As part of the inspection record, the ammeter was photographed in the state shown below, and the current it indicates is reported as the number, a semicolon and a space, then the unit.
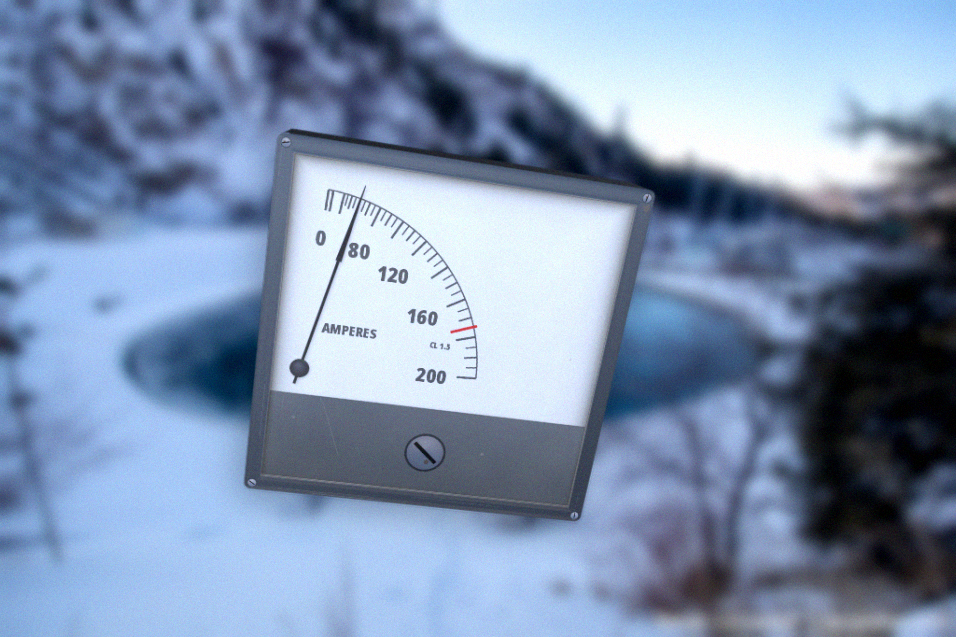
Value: 60; A
